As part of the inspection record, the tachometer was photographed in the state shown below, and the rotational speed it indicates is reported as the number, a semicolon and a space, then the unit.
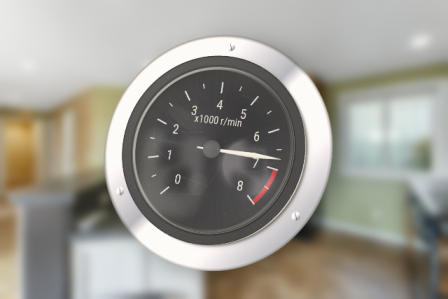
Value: 6750; rpm
